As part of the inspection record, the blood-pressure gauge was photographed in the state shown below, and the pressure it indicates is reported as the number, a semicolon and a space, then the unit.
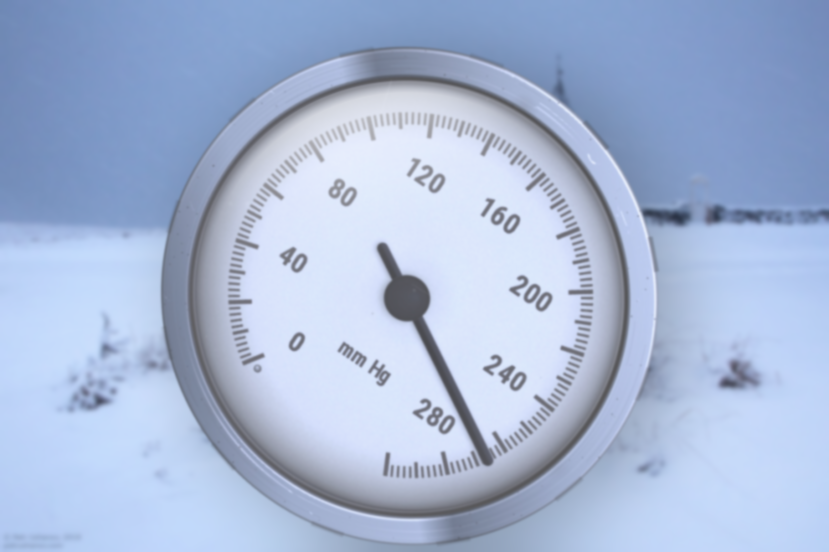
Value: 266; mmHg
